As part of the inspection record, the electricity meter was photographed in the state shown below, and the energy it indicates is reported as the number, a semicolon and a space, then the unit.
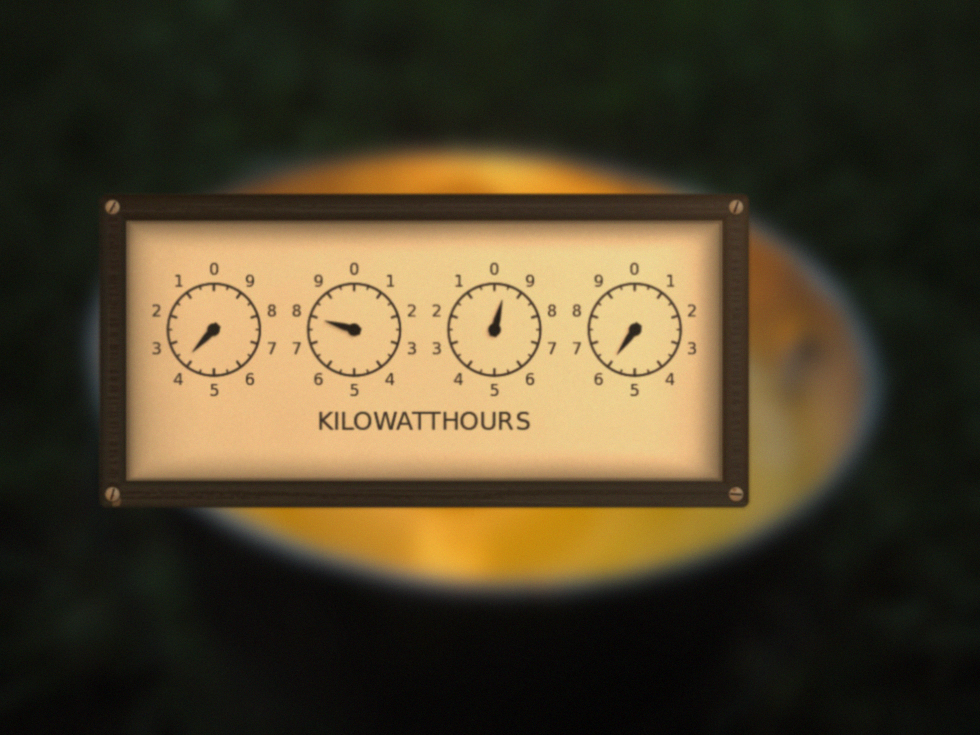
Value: 3796; kWh
